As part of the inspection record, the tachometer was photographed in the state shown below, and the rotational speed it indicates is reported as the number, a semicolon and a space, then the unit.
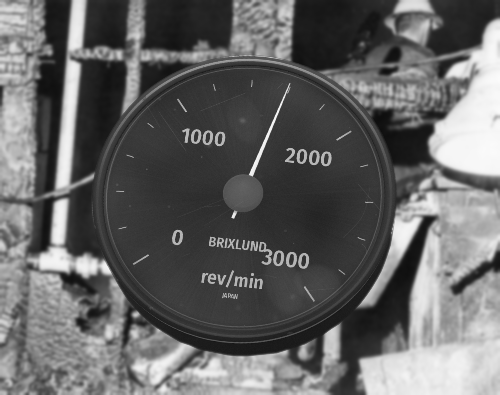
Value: 1600; rpm
